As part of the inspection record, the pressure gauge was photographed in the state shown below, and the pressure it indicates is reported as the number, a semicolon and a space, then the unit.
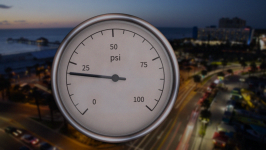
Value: 20; psi
